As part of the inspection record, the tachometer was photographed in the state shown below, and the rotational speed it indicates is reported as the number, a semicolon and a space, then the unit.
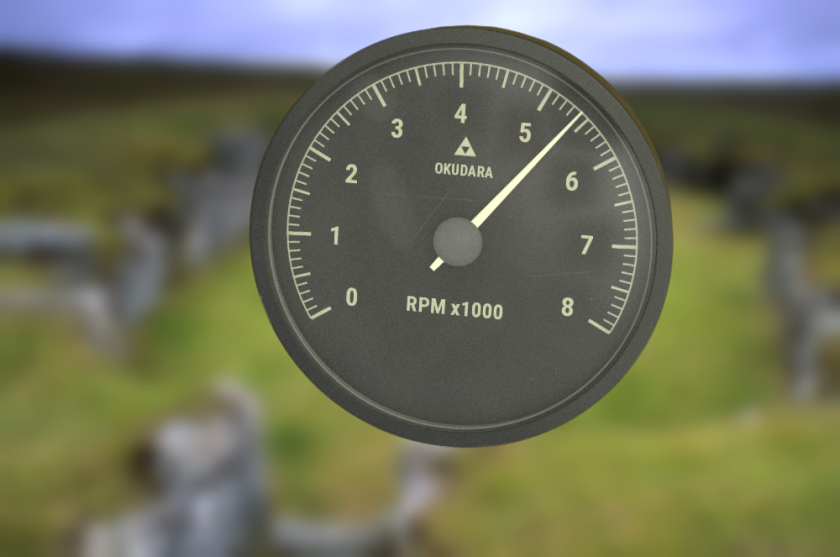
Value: 5400; rpm
